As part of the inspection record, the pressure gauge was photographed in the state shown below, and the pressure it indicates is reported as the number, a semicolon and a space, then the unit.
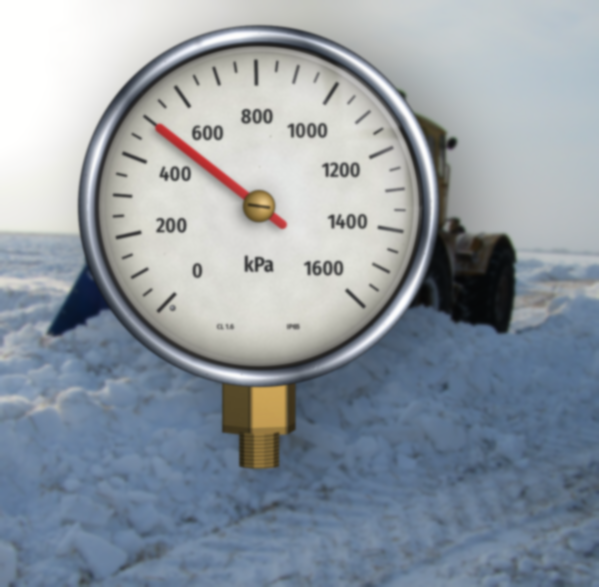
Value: 500; kPa
